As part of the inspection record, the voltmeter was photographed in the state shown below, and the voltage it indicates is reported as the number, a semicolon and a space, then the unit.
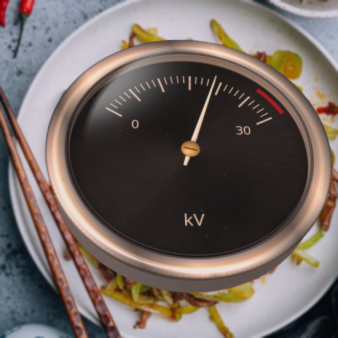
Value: 19; kV
